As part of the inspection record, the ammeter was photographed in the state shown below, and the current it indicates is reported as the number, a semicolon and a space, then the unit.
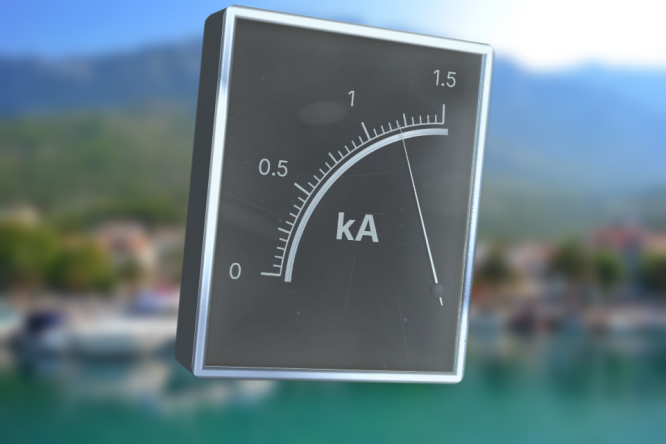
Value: 1.2; kA
